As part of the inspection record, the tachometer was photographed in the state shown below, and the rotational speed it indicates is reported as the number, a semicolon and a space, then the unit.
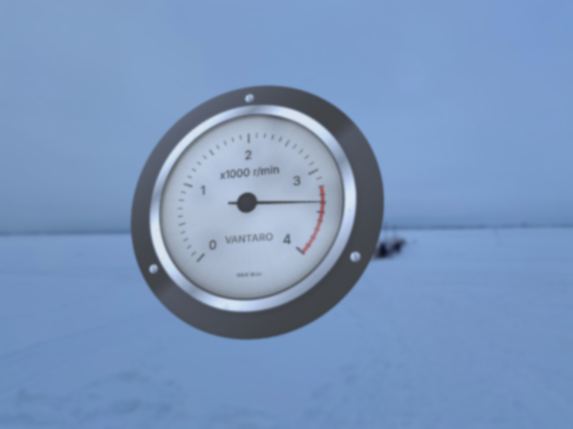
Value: 3400; rpm
